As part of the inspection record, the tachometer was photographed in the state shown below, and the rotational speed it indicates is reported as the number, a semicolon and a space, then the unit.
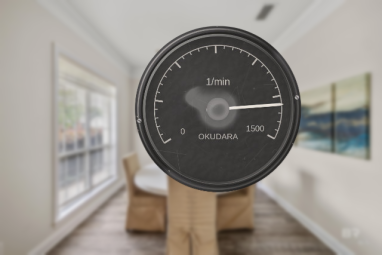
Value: 1300; rpm
